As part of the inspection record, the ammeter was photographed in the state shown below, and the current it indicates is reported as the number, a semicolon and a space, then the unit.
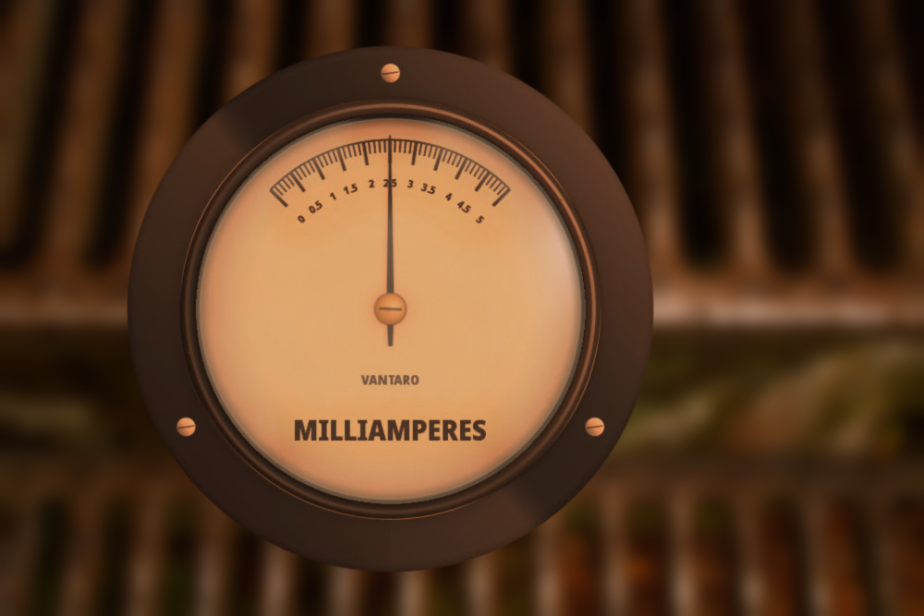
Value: 2.5; mA
